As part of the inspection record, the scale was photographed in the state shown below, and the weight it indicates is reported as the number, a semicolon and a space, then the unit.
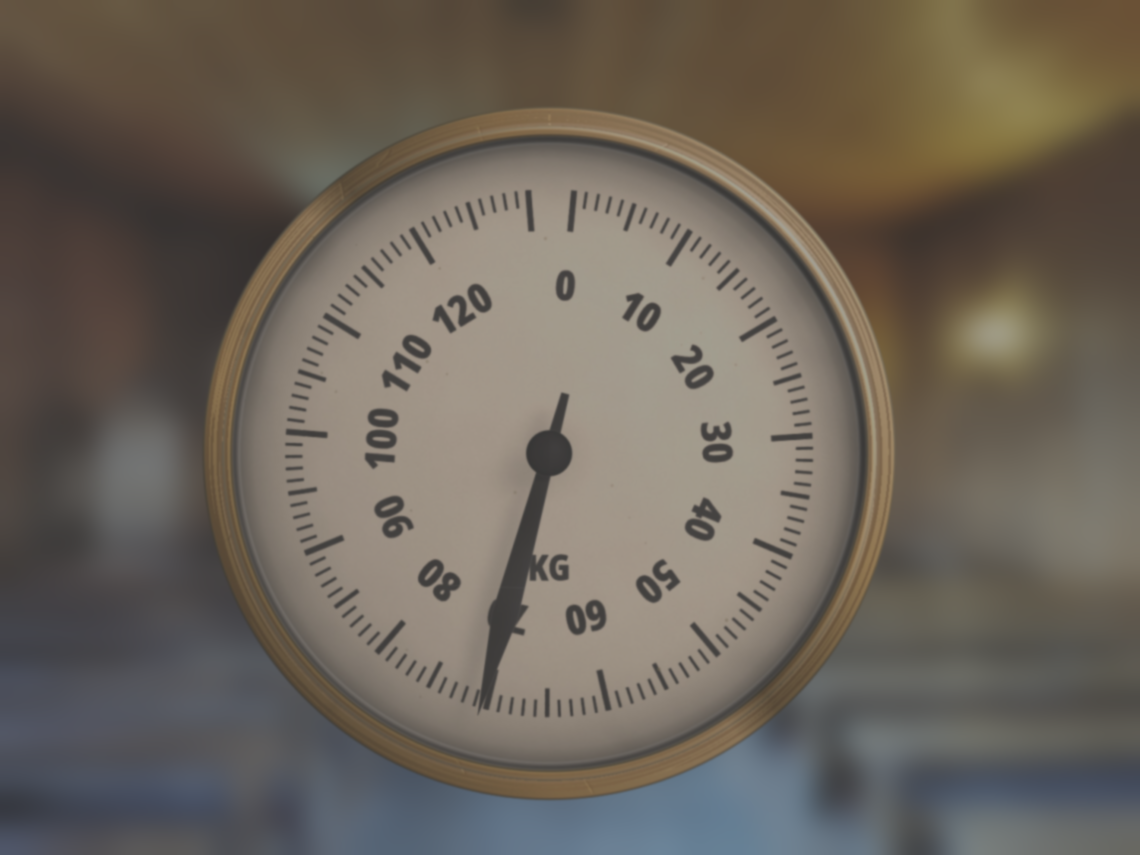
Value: 70.5; kg
